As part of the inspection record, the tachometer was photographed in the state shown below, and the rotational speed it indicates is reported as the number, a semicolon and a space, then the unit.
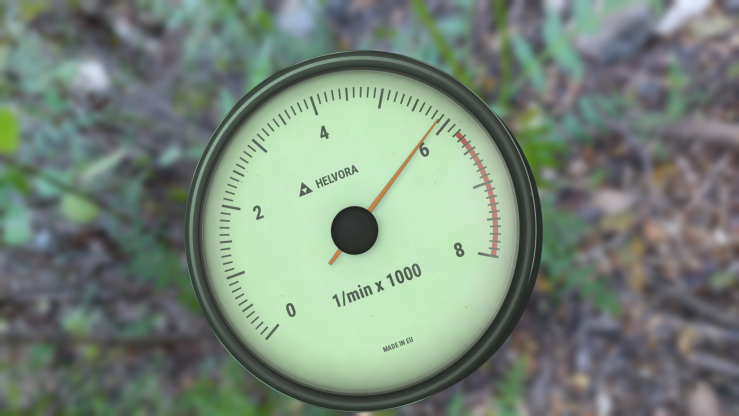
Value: 5900; rpm
